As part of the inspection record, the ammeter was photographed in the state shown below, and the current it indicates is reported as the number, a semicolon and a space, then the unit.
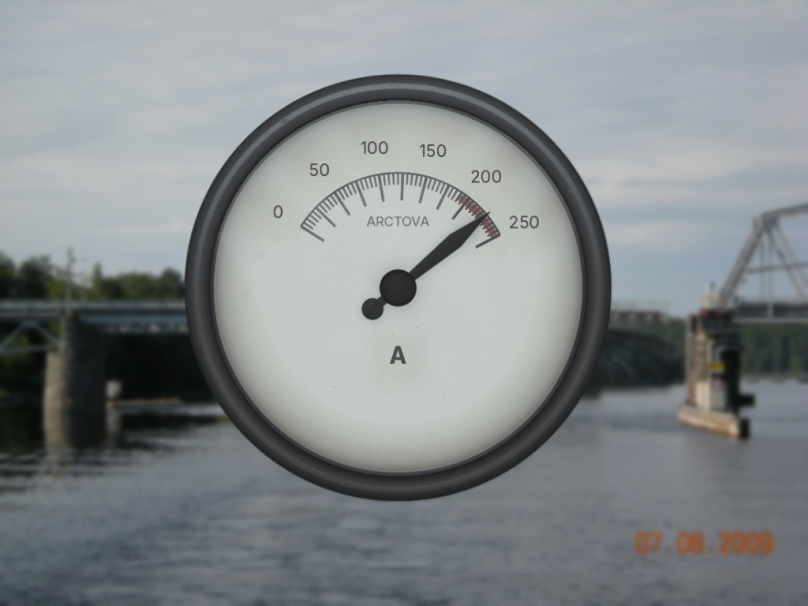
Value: 225; A
